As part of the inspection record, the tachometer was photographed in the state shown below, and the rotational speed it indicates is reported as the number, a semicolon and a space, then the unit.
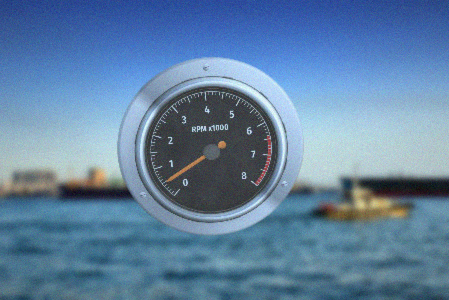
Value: 500; rpm
